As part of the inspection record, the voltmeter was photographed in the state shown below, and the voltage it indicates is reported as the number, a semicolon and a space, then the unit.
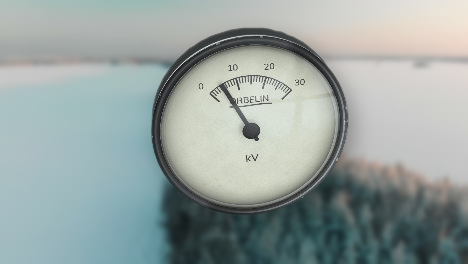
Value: 5; kV
